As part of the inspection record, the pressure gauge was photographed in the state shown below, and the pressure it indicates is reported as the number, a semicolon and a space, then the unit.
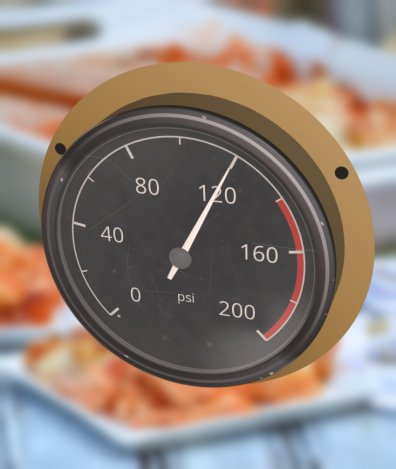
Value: 120; psi
